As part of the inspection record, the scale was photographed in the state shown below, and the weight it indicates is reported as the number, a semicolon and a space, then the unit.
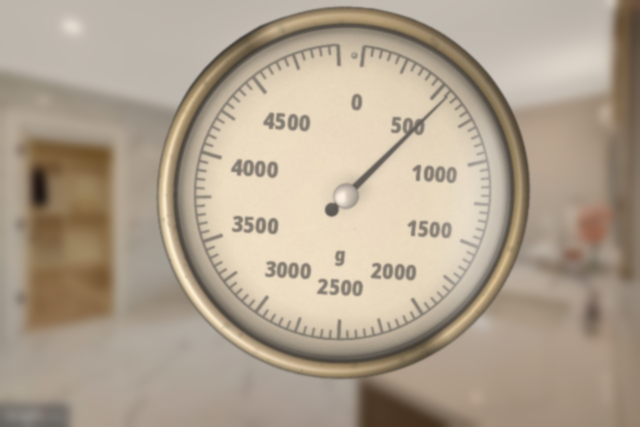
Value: 550; g
